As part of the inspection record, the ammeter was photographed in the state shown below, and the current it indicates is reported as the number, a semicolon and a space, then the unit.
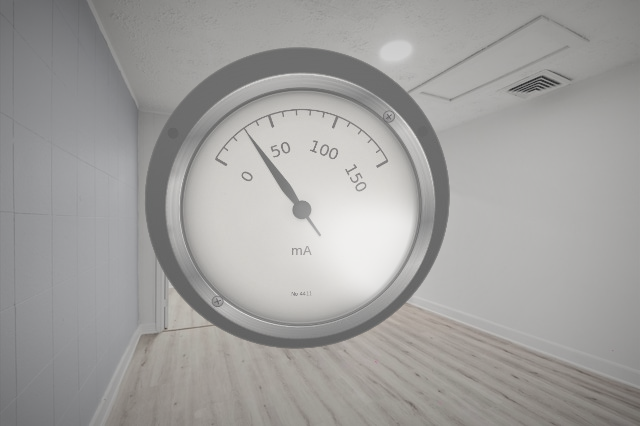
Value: 30; mA
